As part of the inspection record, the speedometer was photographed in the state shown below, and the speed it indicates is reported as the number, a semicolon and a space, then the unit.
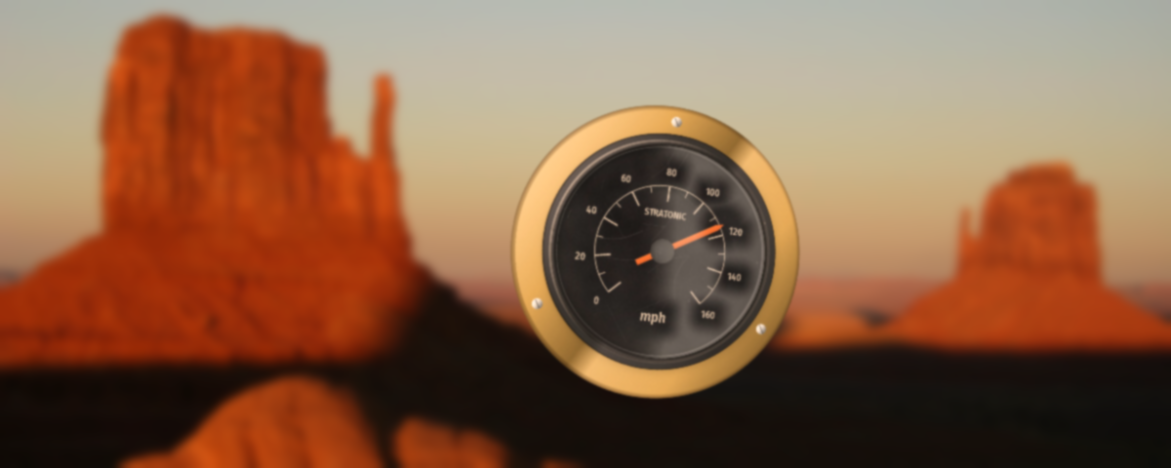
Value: 115; mph
